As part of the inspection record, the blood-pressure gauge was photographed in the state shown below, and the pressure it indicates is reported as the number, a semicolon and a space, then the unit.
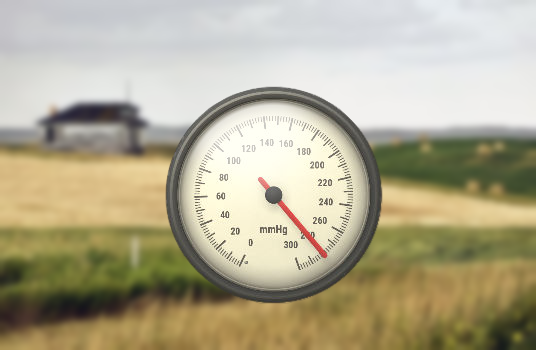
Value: 280; mmHg
